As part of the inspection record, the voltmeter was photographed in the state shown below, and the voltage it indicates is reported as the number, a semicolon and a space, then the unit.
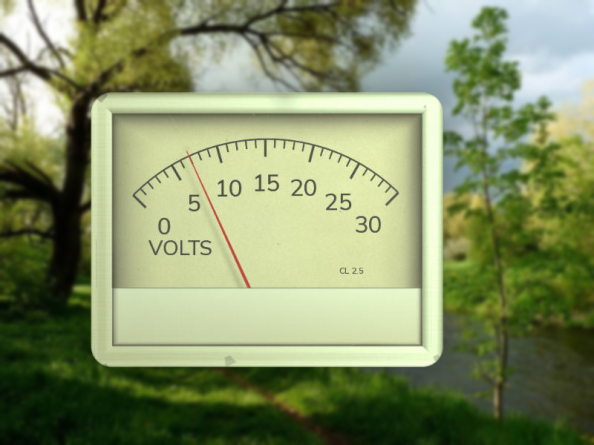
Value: 7; V
